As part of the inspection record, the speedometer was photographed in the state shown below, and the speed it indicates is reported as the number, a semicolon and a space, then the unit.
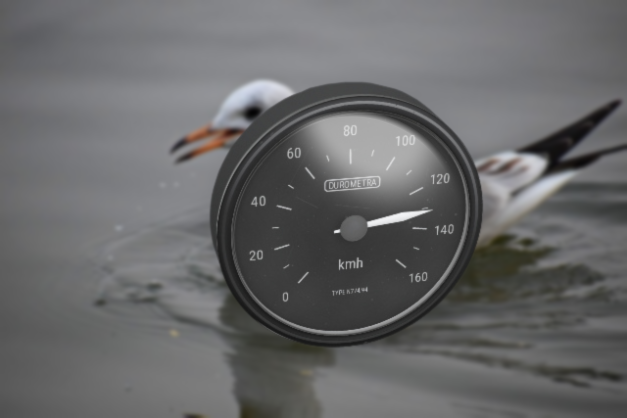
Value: 130; km/h
